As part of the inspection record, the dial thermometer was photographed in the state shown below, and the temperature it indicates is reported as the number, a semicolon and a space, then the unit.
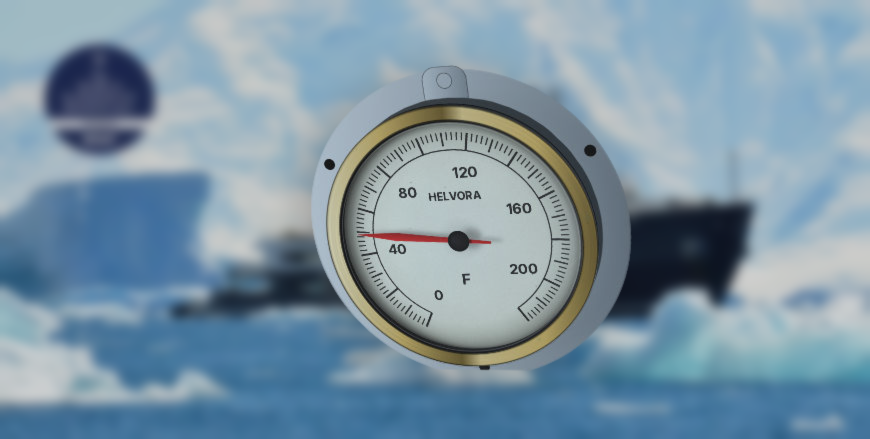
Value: 50; °F
